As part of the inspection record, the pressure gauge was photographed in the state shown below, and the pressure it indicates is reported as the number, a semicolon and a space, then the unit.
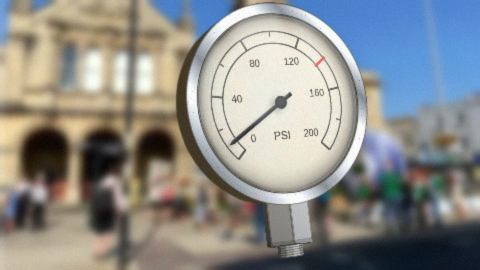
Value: 10; psi
